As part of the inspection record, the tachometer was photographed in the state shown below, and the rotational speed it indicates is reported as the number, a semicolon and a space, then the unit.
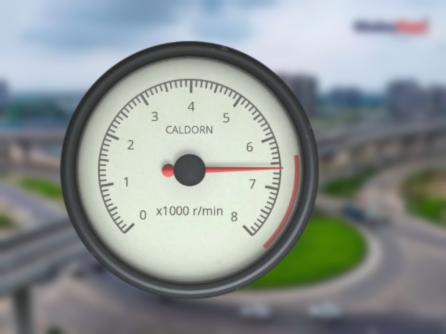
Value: 6600; rpm
